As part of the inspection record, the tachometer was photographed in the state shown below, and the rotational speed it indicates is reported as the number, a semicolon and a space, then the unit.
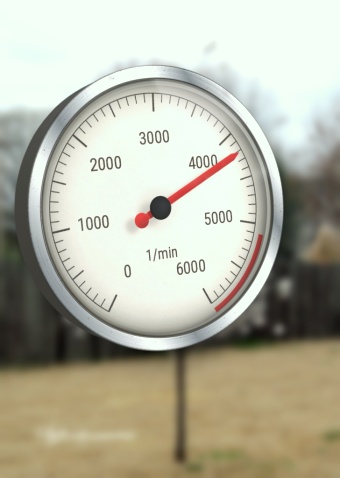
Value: 4200; rpm
